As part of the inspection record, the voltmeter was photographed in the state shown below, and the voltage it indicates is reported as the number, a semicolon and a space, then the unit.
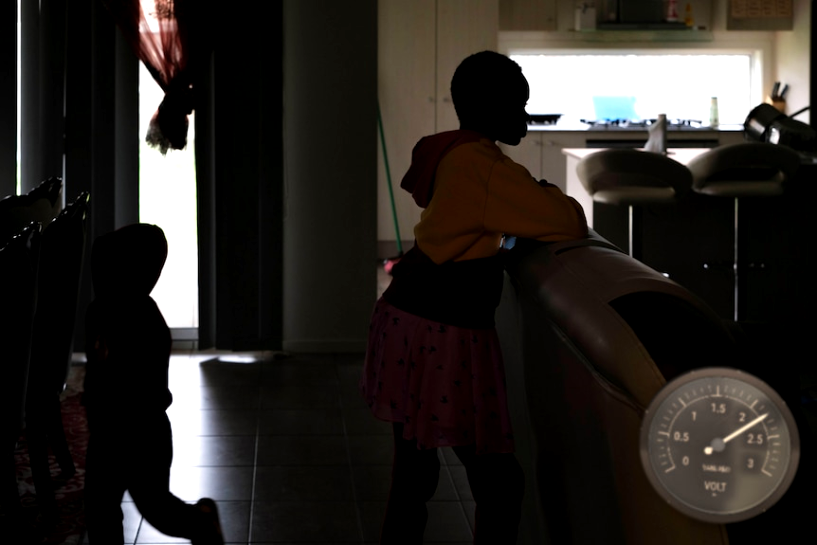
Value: 2.2; V
